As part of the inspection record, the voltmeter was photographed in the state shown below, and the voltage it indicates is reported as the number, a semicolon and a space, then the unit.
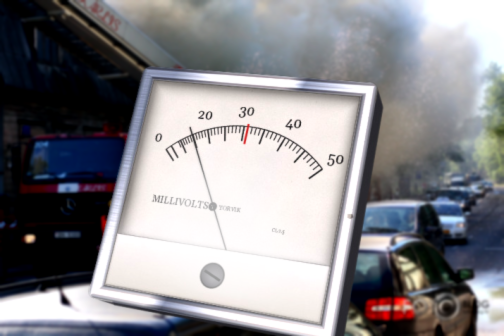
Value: 15; mV
